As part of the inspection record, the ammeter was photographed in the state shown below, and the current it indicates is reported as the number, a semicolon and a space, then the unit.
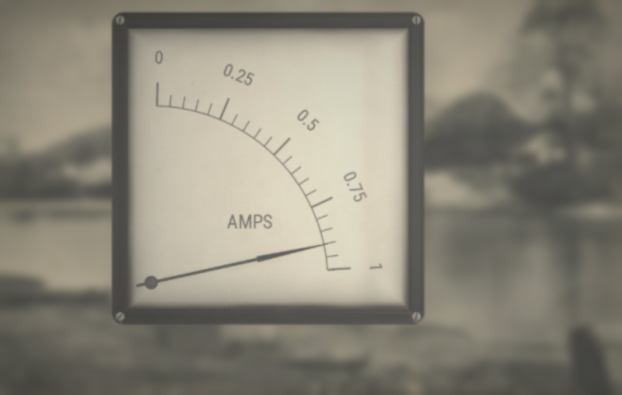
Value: 0.9; A
